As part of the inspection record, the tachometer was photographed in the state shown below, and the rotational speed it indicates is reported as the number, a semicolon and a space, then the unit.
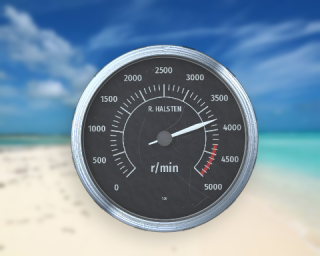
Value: 3800; rpm
